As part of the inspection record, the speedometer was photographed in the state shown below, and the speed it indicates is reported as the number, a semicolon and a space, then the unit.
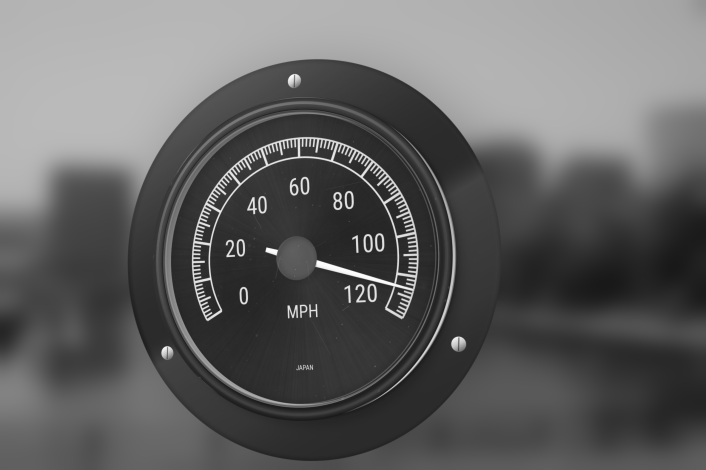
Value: 113; mph
